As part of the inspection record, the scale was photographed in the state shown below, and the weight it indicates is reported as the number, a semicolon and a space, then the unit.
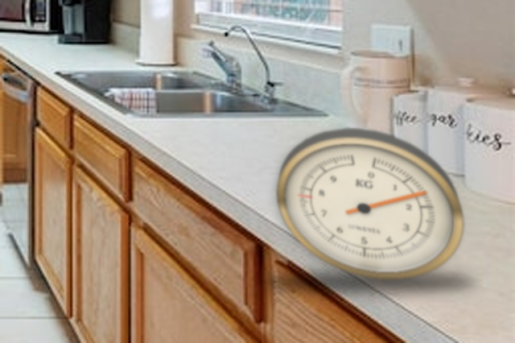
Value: 1.5; kg
